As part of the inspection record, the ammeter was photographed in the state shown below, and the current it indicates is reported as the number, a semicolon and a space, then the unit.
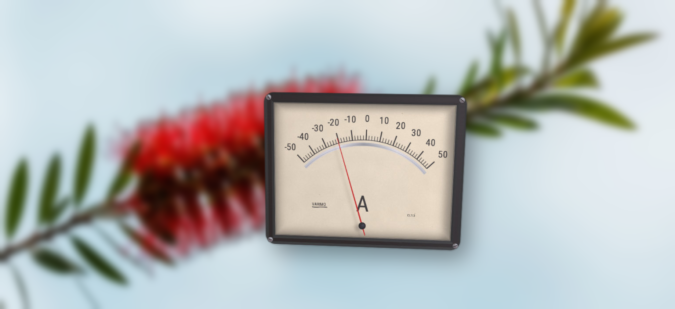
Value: -20; A
